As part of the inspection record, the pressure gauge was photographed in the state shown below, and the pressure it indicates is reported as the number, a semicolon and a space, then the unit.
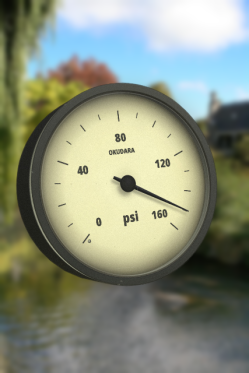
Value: 150; psi
